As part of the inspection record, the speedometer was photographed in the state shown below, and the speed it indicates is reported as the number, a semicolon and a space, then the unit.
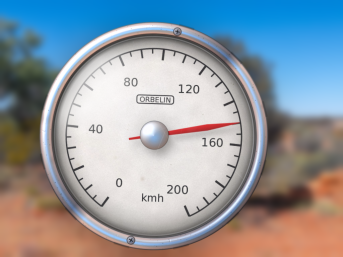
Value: 150; km/h
